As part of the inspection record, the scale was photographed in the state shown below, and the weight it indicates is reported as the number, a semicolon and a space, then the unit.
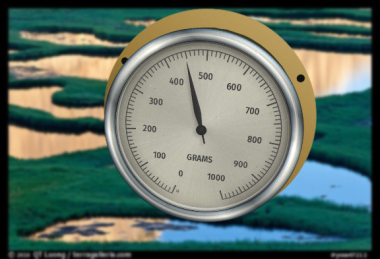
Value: 450; g
